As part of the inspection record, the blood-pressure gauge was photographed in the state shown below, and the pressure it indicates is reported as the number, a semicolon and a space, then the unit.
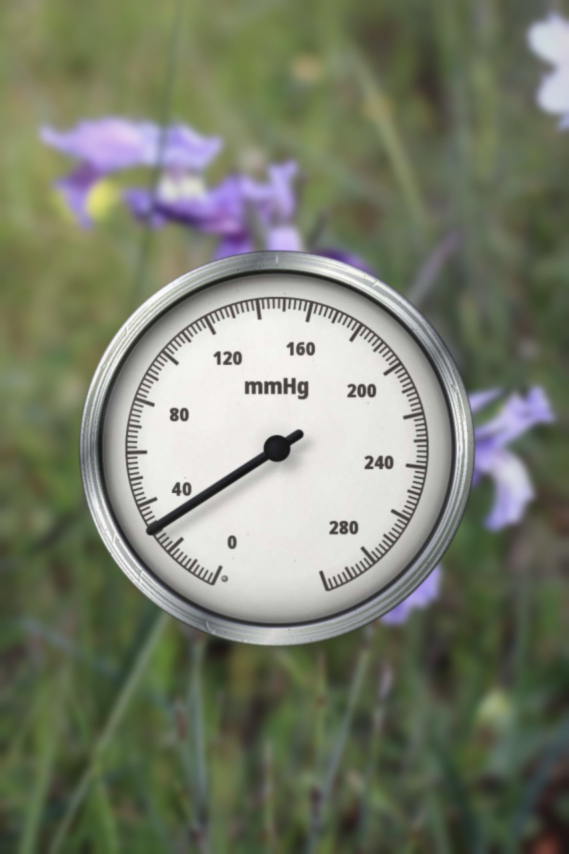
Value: 30; mmHg
